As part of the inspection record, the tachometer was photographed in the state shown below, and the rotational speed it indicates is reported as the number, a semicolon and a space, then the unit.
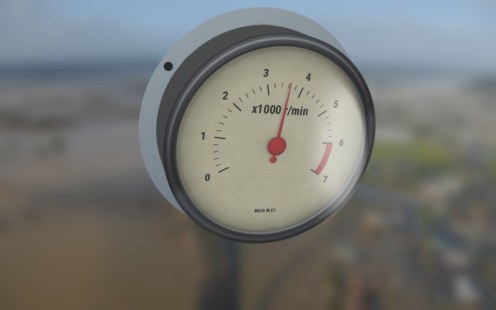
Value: 3600; rpm
